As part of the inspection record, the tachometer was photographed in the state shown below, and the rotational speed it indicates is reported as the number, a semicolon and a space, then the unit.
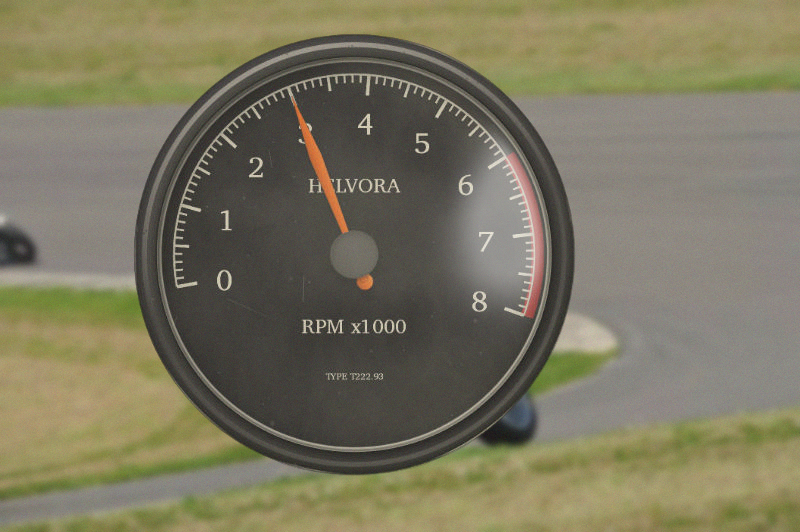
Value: 3000; rpm
